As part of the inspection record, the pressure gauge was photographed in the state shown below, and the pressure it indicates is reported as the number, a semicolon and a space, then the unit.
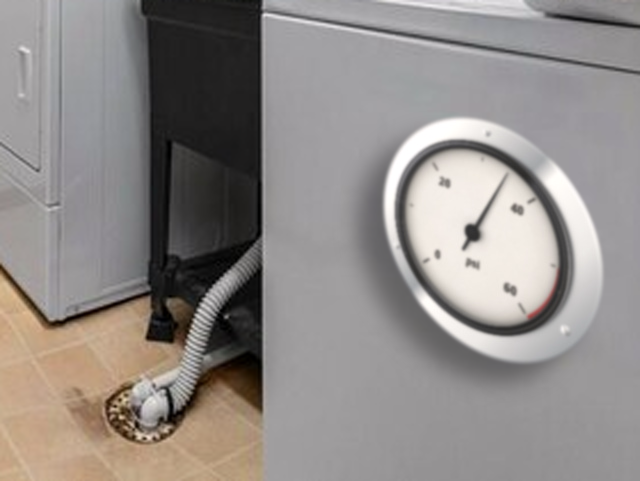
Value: 35; psi
